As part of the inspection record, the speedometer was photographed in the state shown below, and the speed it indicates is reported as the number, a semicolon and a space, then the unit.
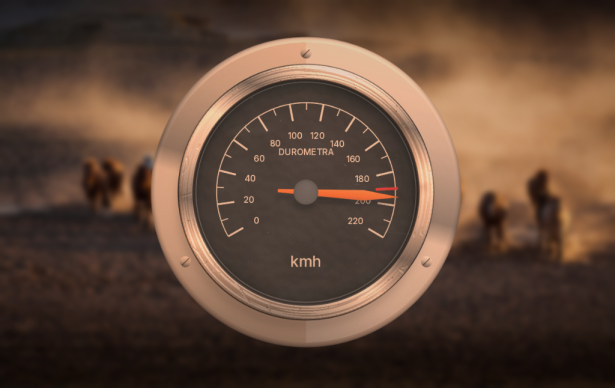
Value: 195; km/h
